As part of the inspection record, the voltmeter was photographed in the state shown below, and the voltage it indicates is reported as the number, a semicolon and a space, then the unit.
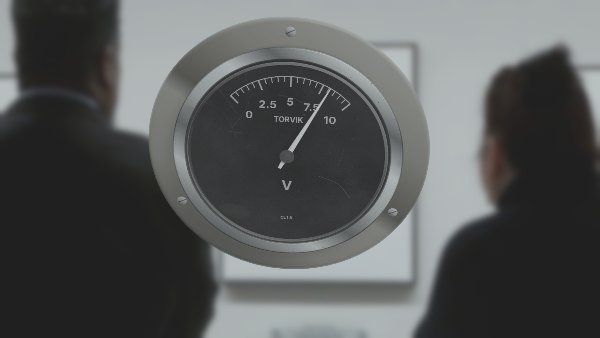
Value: 8; V
